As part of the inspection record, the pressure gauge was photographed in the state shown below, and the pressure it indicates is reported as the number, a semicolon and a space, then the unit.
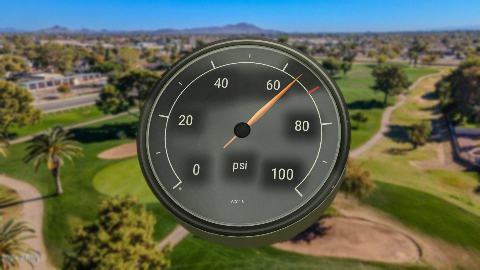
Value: 65; psi
